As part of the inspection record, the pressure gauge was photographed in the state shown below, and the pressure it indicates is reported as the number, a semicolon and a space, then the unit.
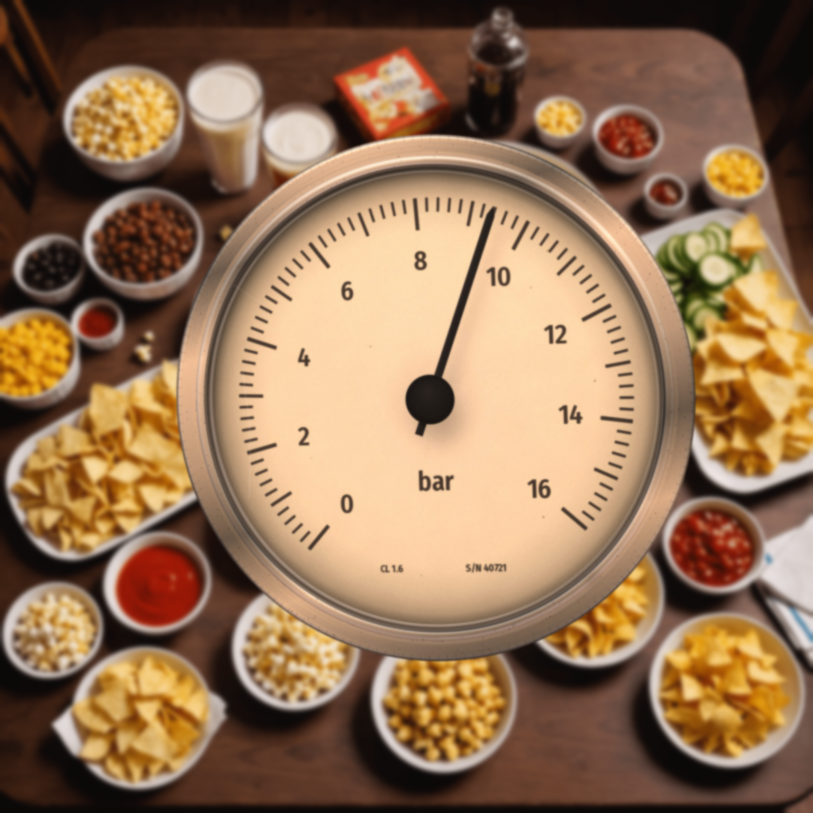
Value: 9.4; bar
